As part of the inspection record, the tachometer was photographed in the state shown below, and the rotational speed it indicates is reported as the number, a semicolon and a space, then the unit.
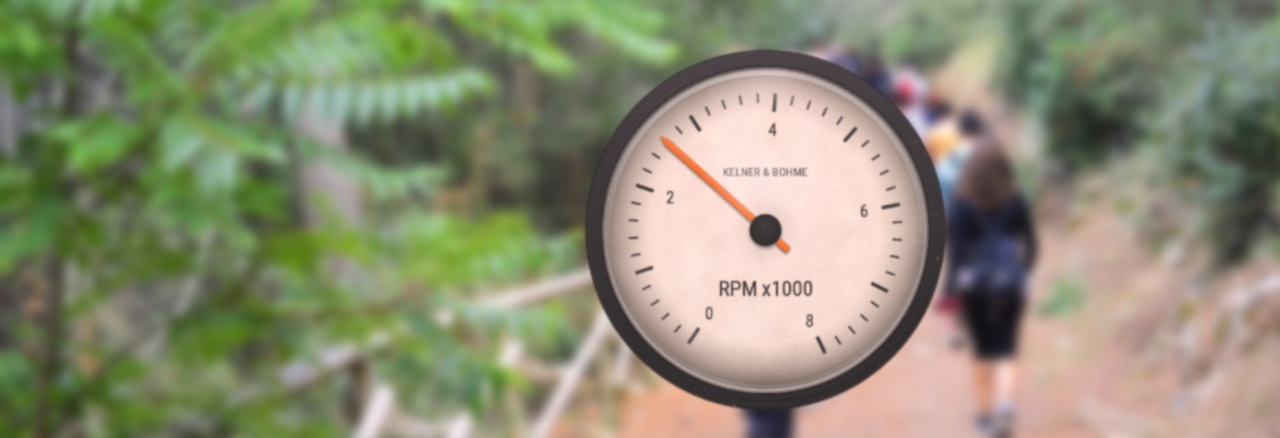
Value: 2600; rpm
